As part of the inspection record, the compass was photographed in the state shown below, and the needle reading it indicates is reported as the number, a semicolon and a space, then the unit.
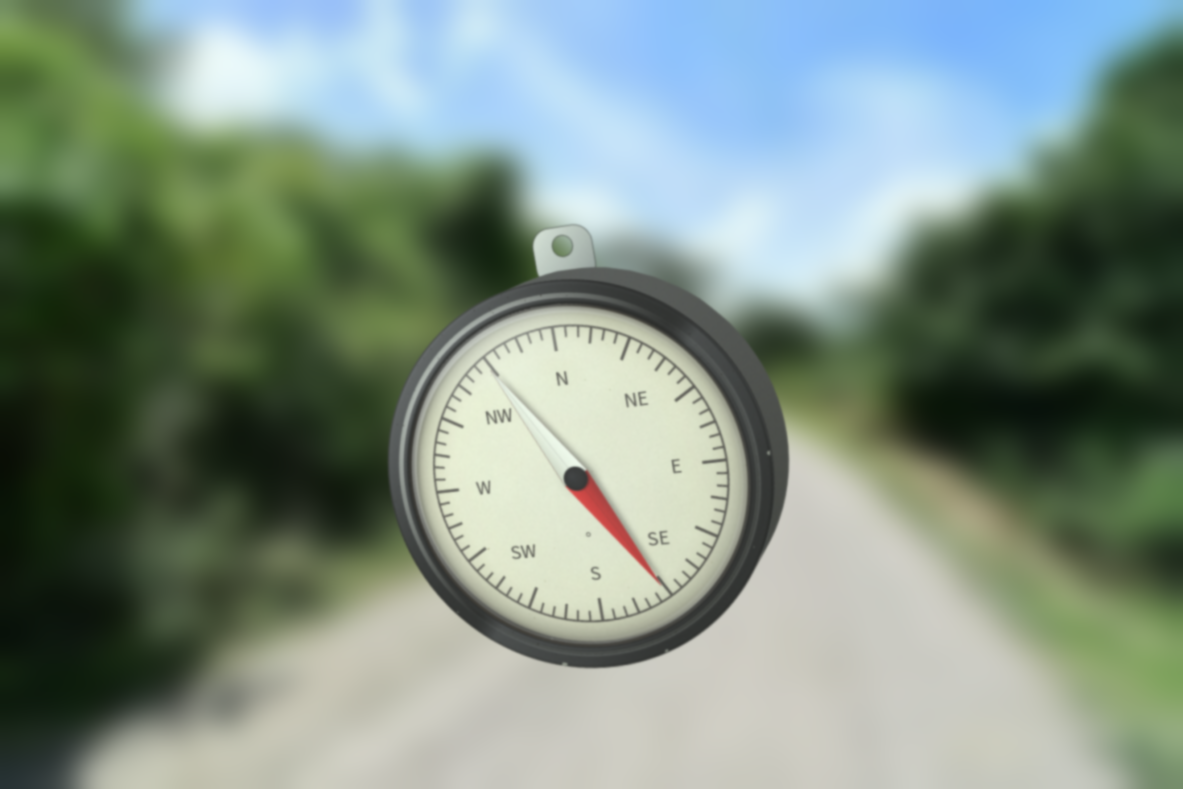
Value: 150; °
